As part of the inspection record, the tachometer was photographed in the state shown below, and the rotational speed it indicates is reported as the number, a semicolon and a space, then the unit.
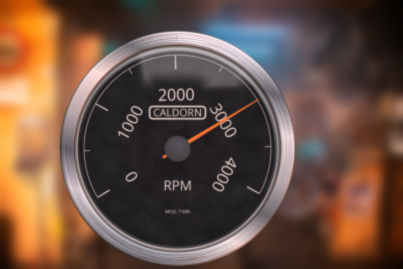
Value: 3000; rpm
